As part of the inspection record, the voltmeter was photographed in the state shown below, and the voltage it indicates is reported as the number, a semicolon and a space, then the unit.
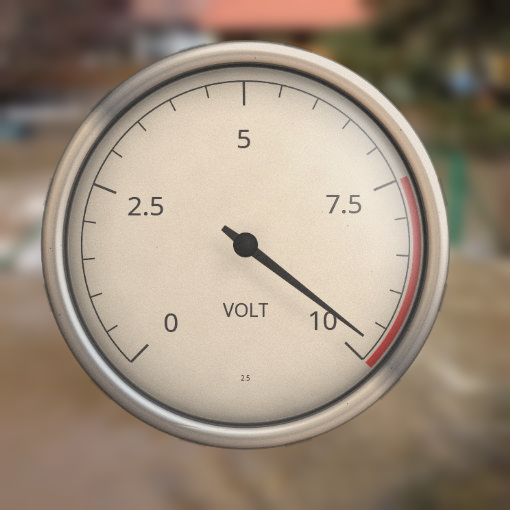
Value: 9.75; V
